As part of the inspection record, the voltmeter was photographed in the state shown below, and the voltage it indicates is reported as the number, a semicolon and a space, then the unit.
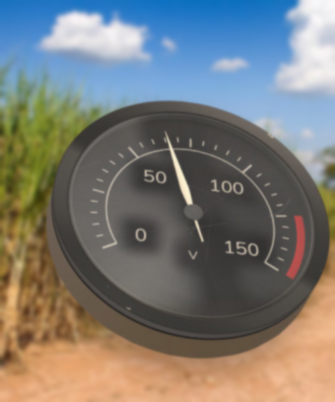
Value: 65; V
